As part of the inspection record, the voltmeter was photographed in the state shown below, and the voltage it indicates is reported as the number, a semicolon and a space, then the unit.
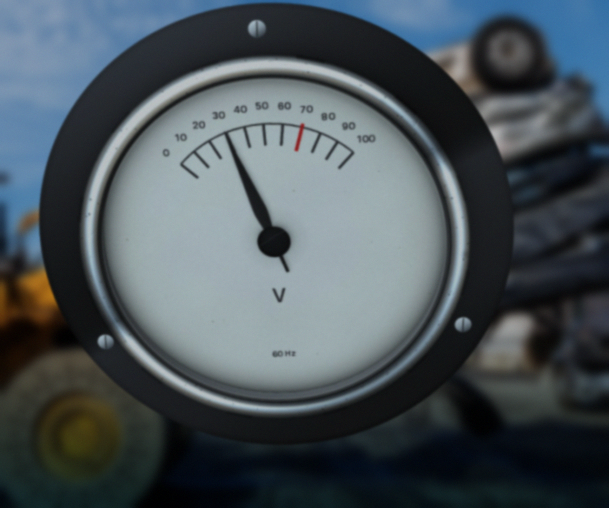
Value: 30; V
